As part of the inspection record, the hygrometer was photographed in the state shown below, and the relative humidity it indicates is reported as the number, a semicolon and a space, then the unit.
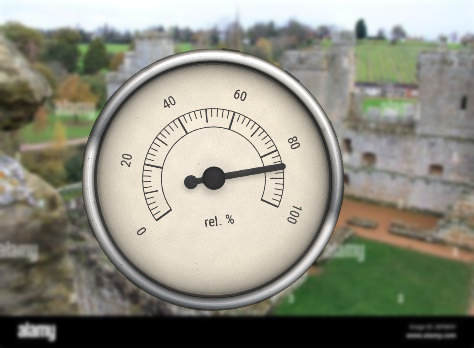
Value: 86; %
